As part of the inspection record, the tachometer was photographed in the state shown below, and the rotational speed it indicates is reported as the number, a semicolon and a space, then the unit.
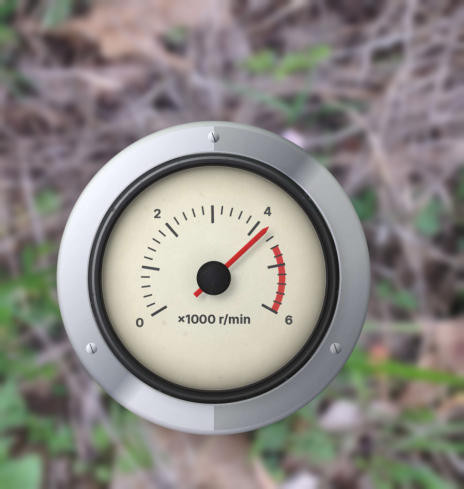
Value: 4200; rpm
